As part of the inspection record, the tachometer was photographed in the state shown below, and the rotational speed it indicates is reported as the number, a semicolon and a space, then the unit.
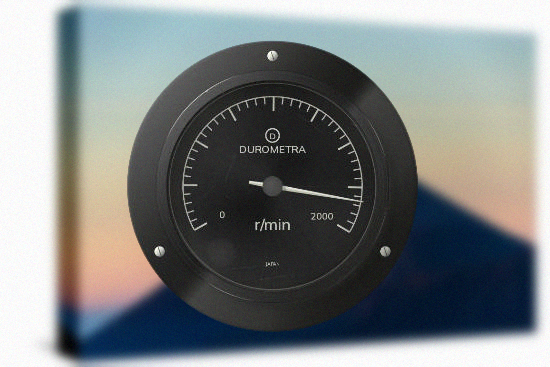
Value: 1825; rpm
